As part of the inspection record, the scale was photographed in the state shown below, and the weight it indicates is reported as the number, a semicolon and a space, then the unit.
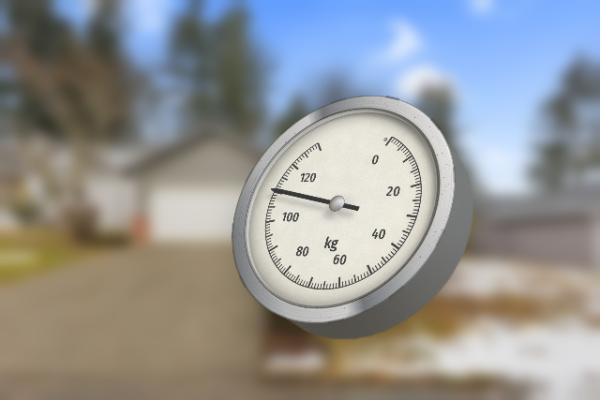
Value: 110; kg
